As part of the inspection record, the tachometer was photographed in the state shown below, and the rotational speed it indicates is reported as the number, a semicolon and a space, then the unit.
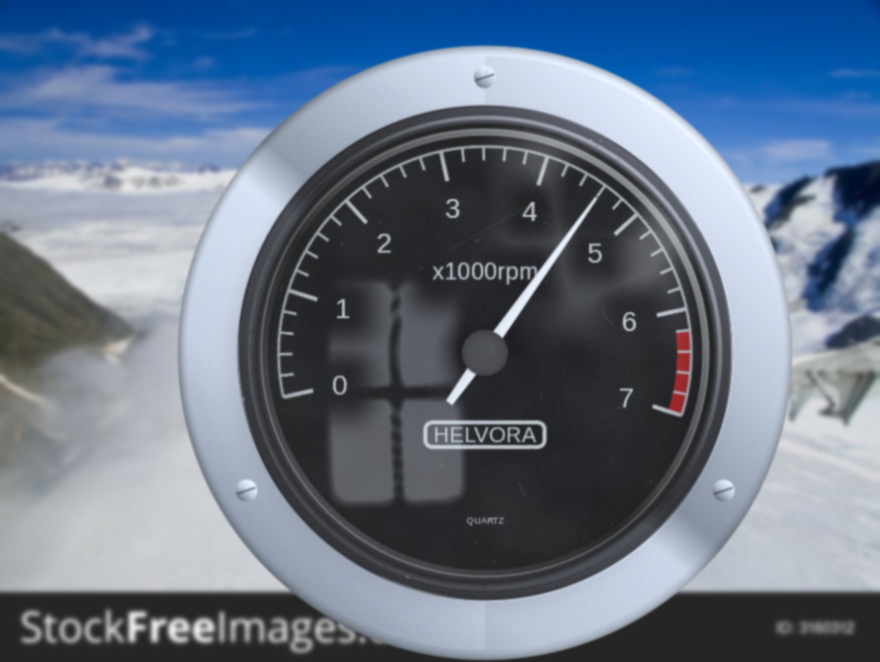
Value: 4600; rpm
